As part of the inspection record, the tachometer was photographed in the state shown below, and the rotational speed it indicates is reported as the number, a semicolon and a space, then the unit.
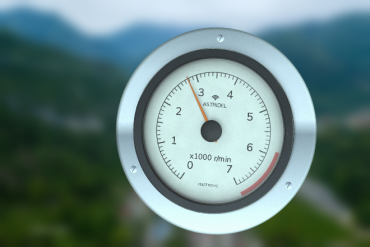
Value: 2800; rpm
